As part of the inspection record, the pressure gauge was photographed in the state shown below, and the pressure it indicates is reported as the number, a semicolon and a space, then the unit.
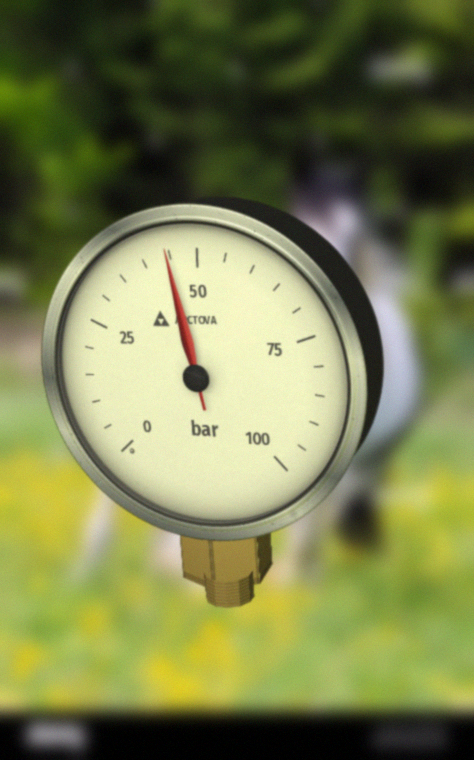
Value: 45; bar
